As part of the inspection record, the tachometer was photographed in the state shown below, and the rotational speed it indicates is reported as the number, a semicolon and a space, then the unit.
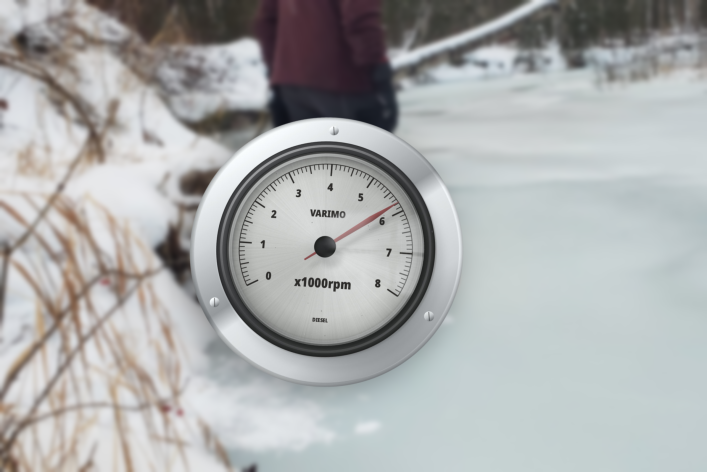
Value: 5800; rpm
